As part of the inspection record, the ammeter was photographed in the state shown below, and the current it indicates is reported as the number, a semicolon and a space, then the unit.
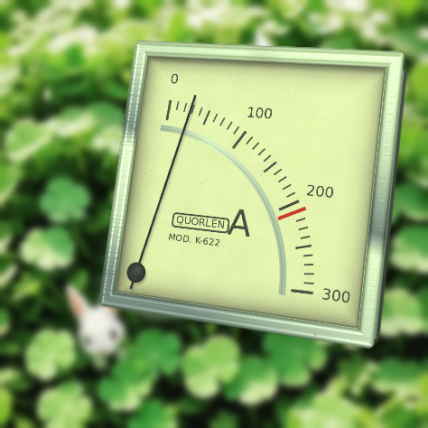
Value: 30; A
